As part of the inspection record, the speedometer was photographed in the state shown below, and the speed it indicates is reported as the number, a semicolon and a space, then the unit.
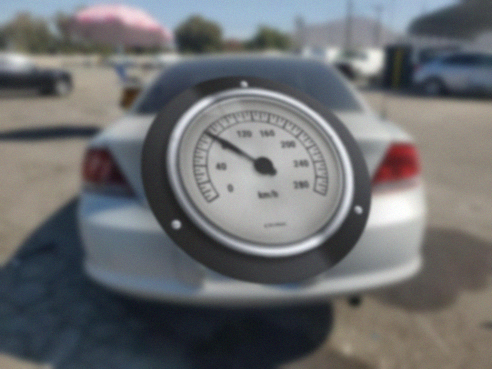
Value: 80; km/h
